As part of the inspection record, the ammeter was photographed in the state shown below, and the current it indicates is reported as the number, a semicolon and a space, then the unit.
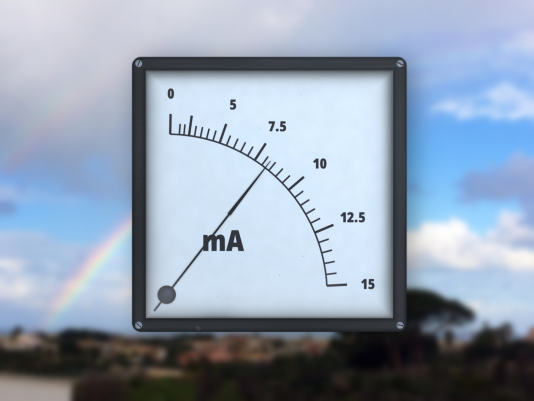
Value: 8.25; mA
